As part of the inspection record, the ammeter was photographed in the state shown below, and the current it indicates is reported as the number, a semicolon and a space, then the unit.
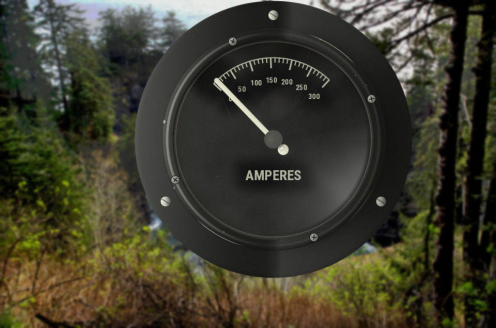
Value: 10; A
